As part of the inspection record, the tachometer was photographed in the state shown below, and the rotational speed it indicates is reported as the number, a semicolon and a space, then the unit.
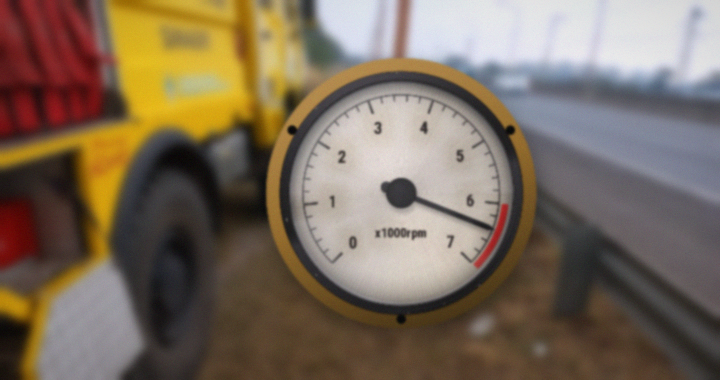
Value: 6400; rpm
